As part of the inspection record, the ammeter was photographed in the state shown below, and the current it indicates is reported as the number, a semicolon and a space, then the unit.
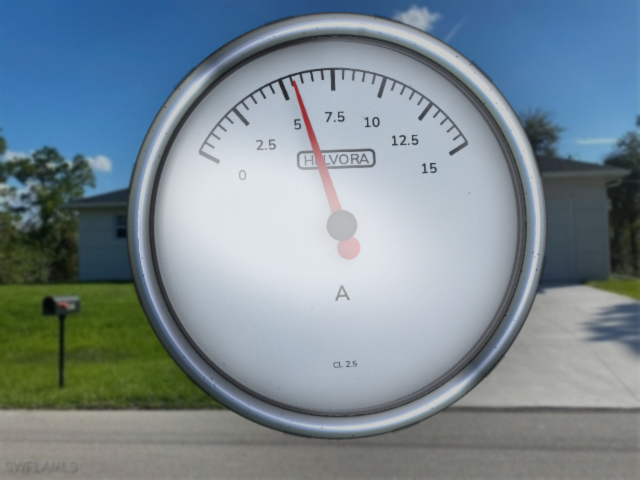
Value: 5.5; A
